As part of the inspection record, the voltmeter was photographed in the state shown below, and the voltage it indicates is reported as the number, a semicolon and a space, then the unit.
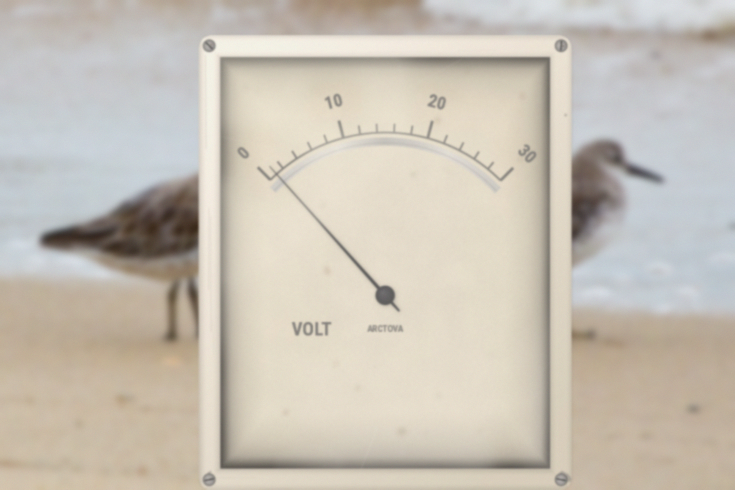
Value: 1; V
